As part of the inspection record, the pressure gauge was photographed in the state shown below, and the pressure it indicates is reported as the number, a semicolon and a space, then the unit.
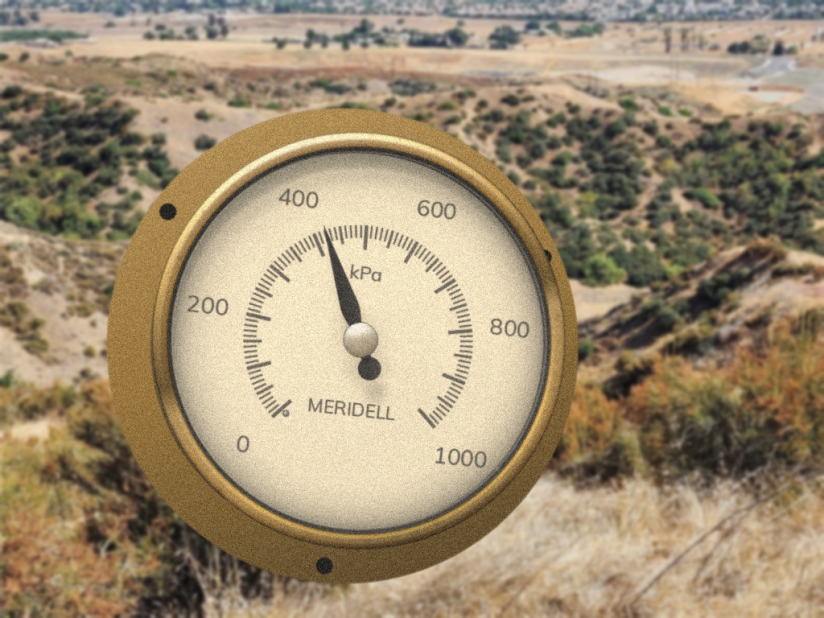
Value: 420; kPa
